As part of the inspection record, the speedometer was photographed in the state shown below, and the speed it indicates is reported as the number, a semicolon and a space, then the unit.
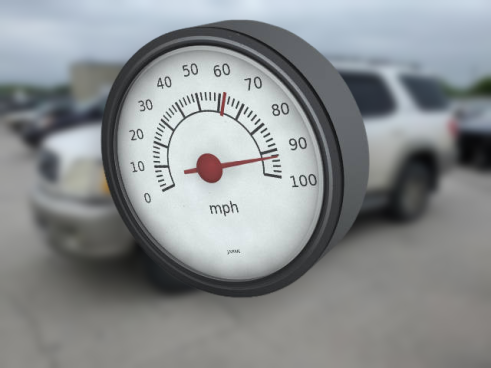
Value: 92; mph
